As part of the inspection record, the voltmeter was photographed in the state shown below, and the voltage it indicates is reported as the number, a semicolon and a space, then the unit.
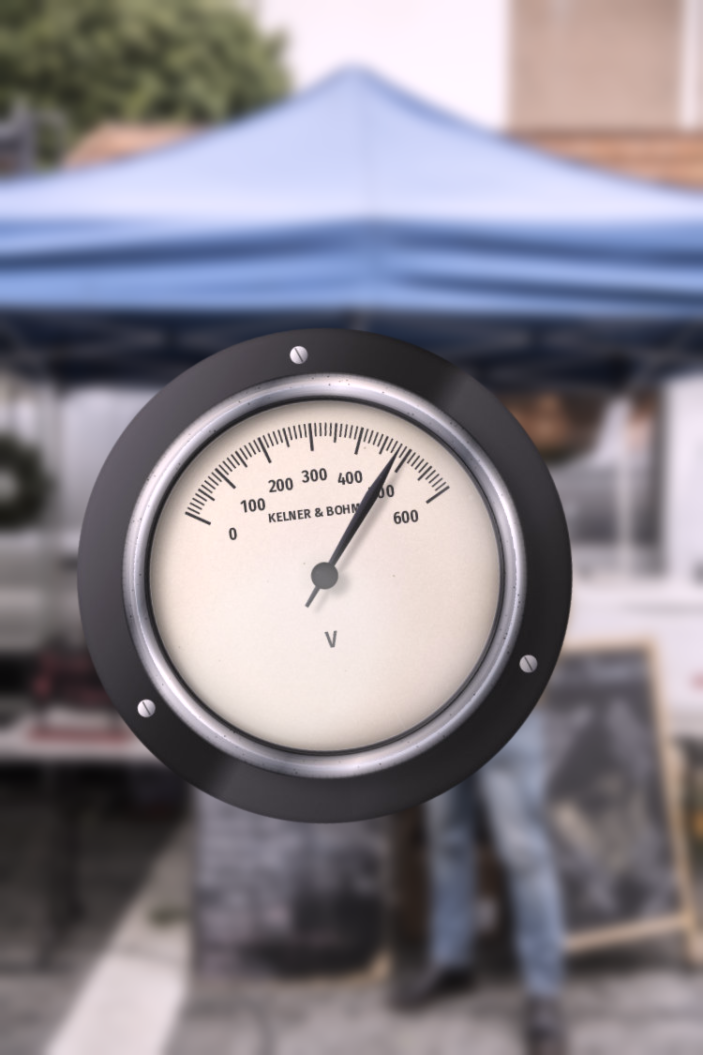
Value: 480; V
